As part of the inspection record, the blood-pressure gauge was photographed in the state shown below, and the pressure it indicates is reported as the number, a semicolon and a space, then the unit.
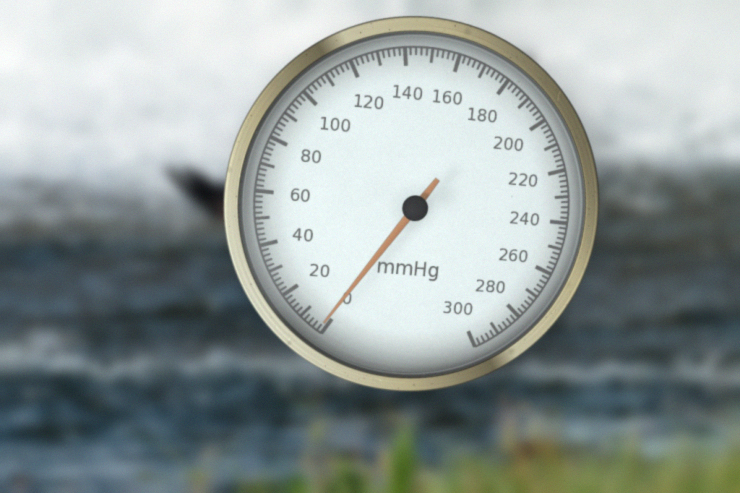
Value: 2; mmHg
